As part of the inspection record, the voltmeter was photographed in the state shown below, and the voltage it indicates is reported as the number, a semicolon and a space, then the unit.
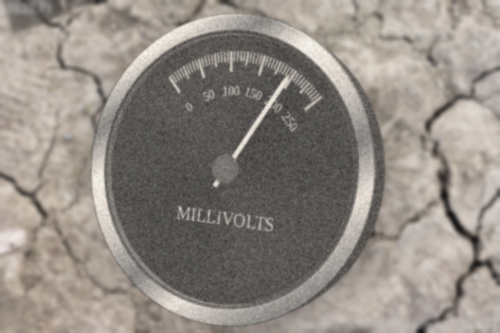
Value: 200; mV
